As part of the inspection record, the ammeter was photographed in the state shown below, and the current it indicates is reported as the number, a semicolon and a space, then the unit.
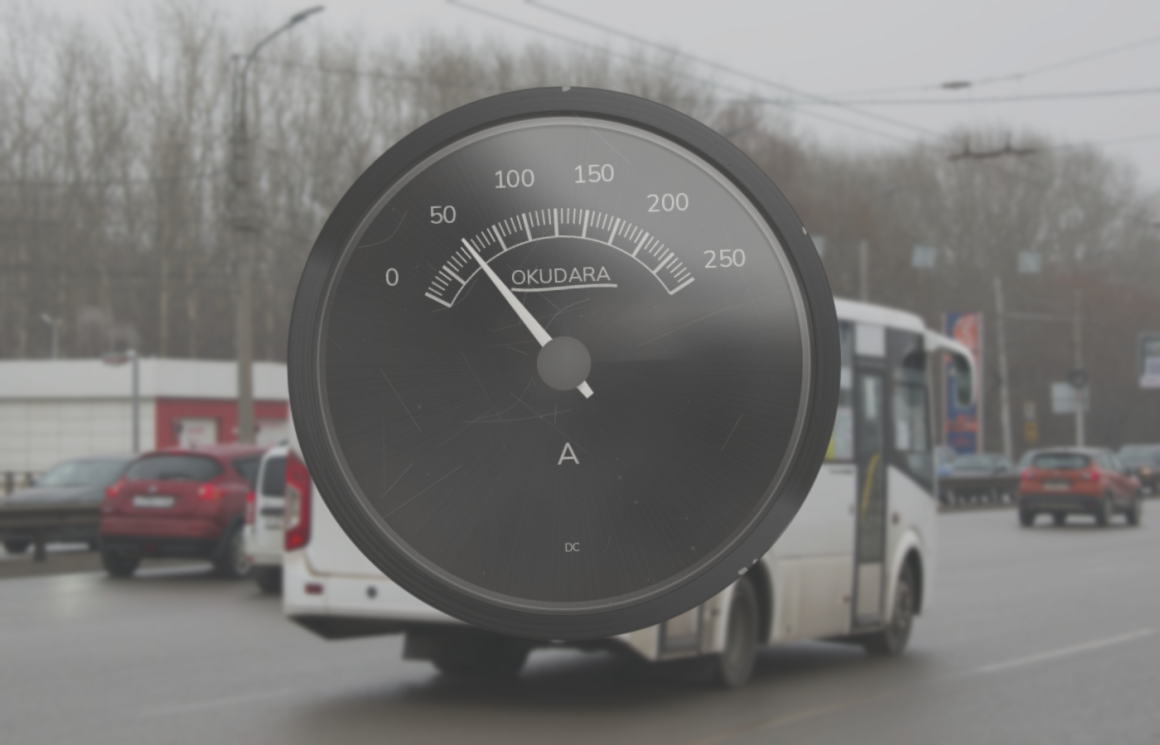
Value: 50; A
